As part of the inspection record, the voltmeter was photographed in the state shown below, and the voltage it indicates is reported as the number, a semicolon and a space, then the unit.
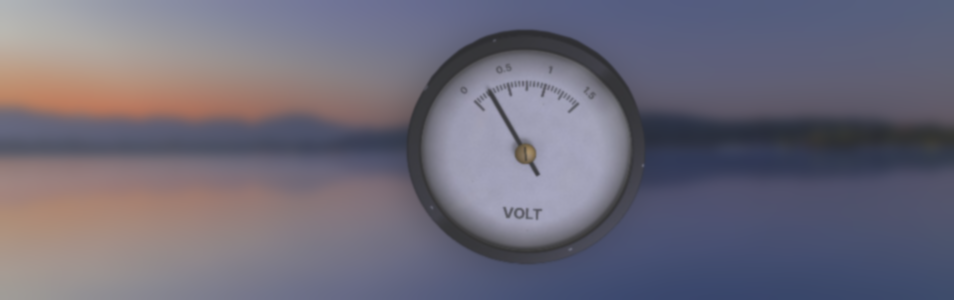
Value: 0.25; V
